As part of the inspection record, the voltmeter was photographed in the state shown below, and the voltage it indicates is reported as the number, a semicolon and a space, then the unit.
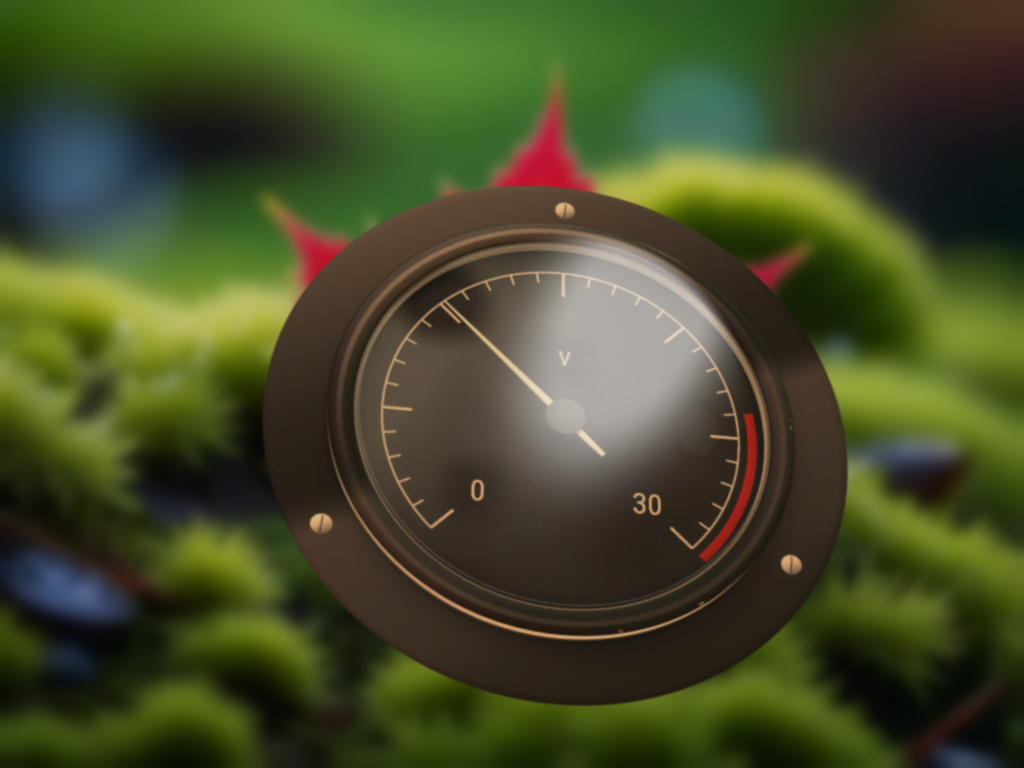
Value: 10; V
